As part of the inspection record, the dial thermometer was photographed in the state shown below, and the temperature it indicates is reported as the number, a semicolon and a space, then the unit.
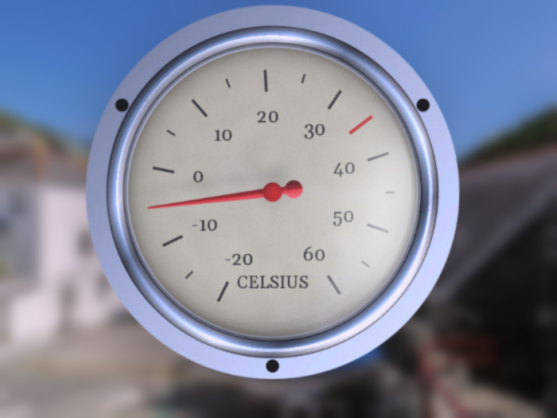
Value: -5; °C
